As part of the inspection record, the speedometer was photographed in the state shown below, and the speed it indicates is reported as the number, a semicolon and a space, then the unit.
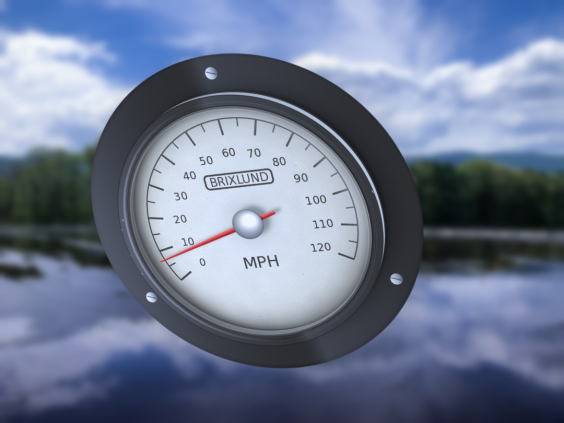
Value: 7.5; mph
